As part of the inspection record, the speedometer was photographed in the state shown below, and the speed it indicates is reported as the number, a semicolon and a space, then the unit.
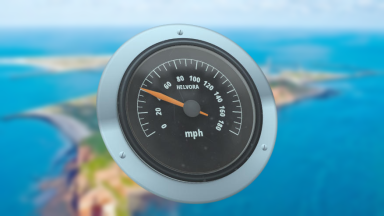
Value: 40; mph
